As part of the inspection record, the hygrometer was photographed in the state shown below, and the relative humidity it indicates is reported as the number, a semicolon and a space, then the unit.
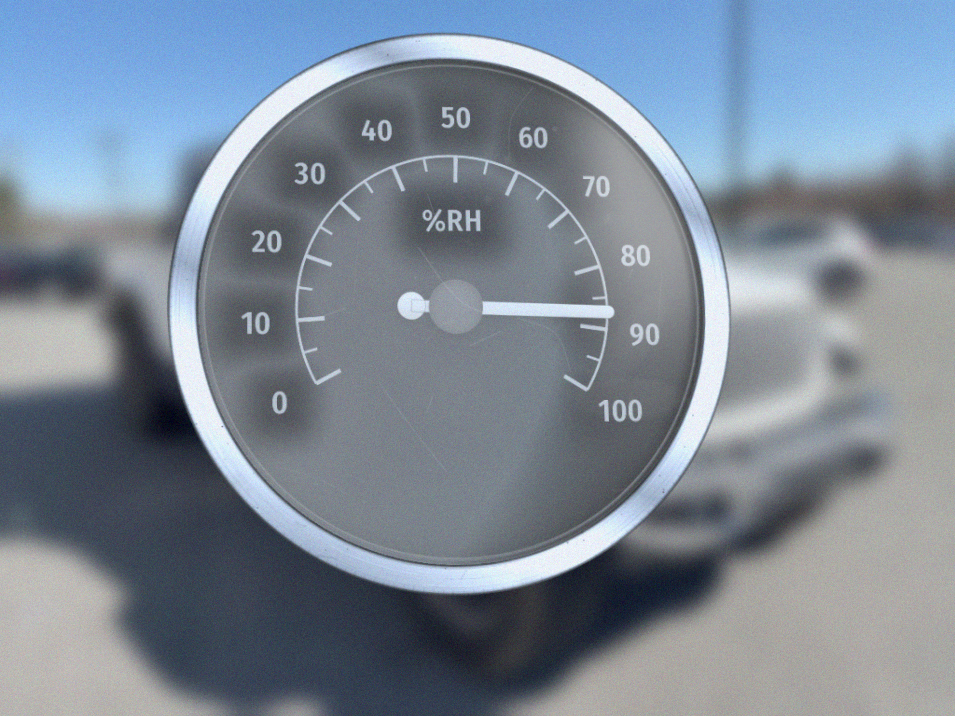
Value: 87.5; %
